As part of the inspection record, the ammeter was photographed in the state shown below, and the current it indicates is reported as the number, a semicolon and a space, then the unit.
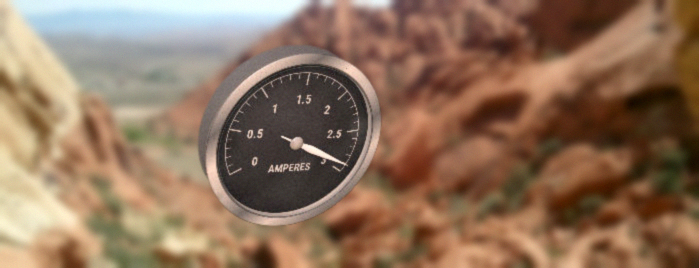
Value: 2.9; A
